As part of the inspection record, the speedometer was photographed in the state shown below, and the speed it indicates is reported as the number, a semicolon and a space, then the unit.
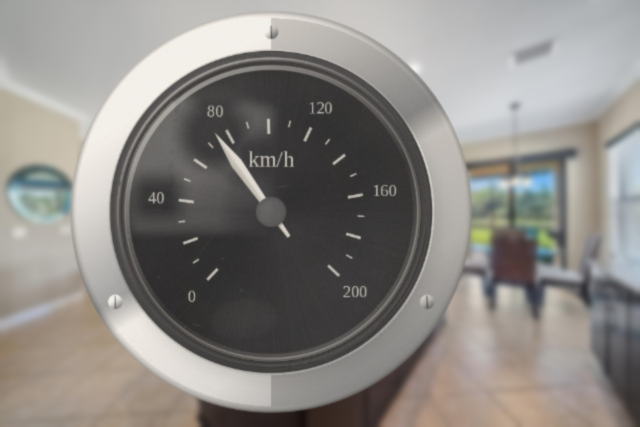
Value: 75; km/h
